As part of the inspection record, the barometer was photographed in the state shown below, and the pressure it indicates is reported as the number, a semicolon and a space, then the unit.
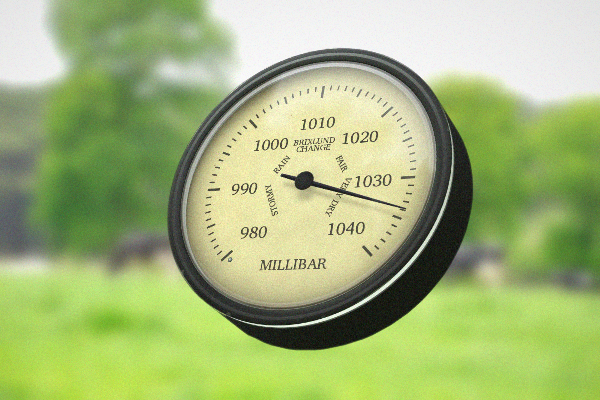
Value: 1034; mbar
